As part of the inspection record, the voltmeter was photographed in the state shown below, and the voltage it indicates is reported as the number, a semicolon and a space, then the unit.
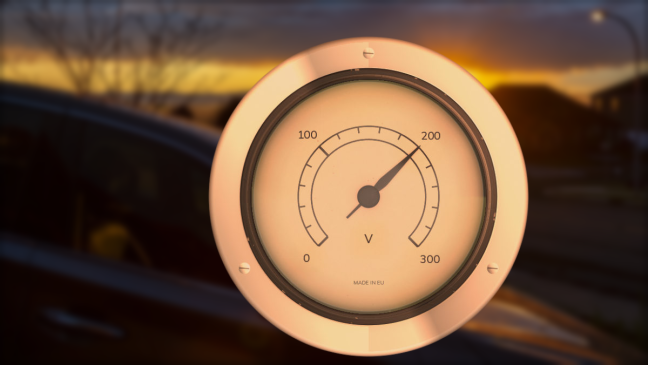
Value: 200; V
